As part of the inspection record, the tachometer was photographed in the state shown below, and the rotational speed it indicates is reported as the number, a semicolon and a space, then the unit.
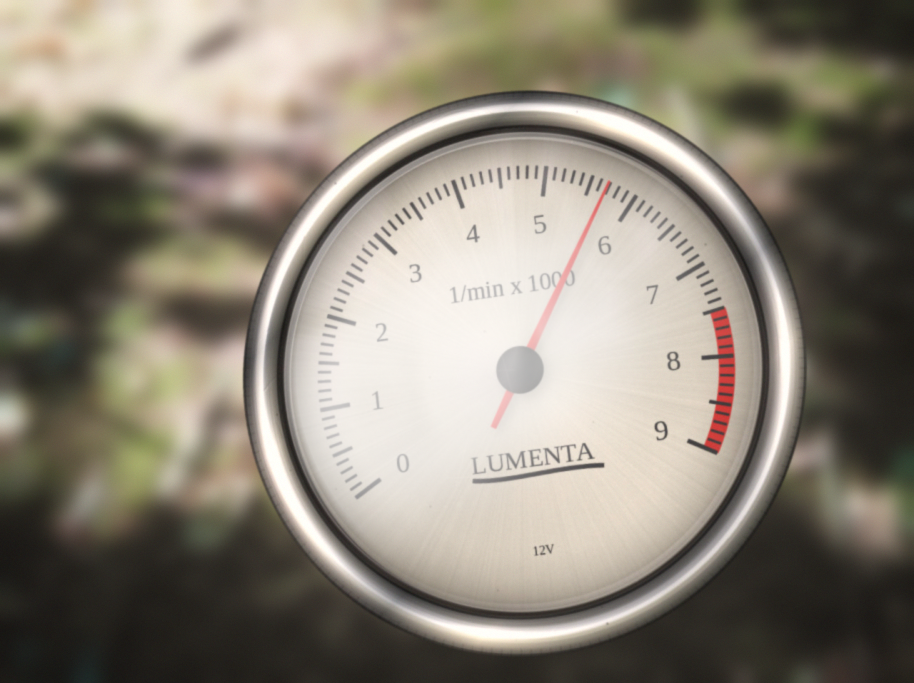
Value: 5700; rpm
